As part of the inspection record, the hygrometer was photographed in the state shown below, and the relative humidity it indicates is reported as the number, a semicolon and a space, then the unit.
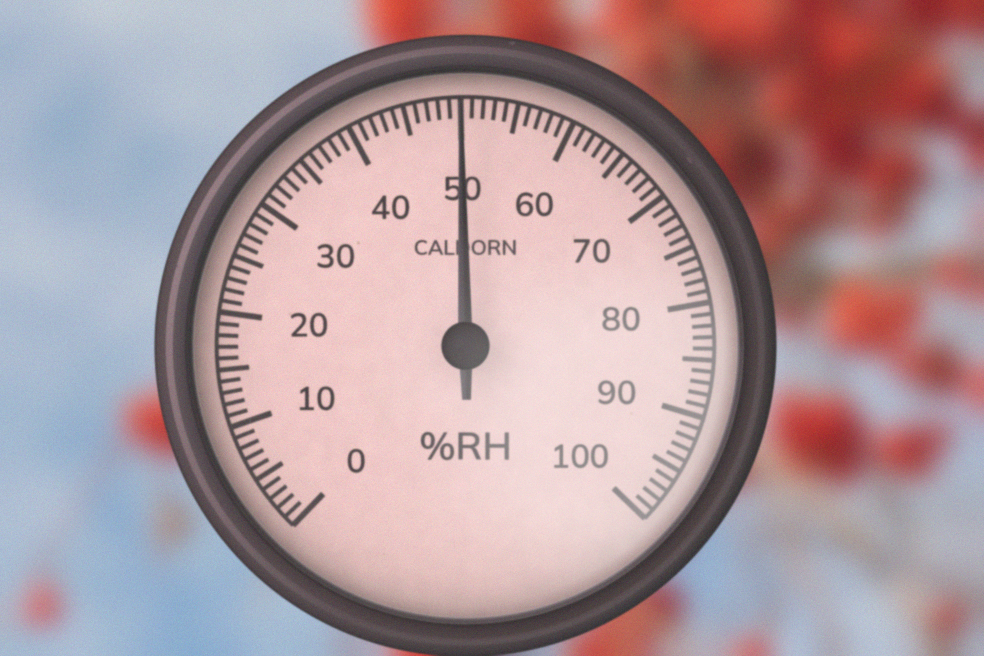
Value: 50; %
